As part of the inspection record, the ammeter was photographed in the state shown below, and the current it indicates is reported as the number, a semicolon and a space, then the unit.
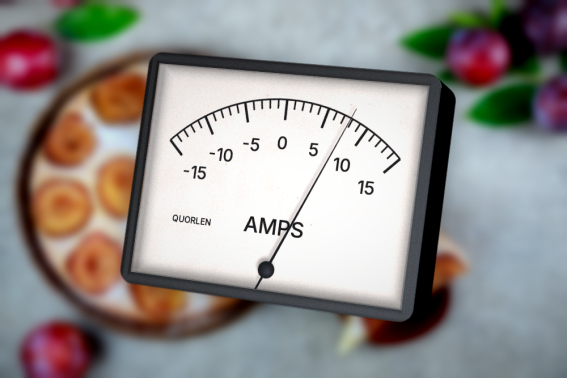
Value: 8; A
